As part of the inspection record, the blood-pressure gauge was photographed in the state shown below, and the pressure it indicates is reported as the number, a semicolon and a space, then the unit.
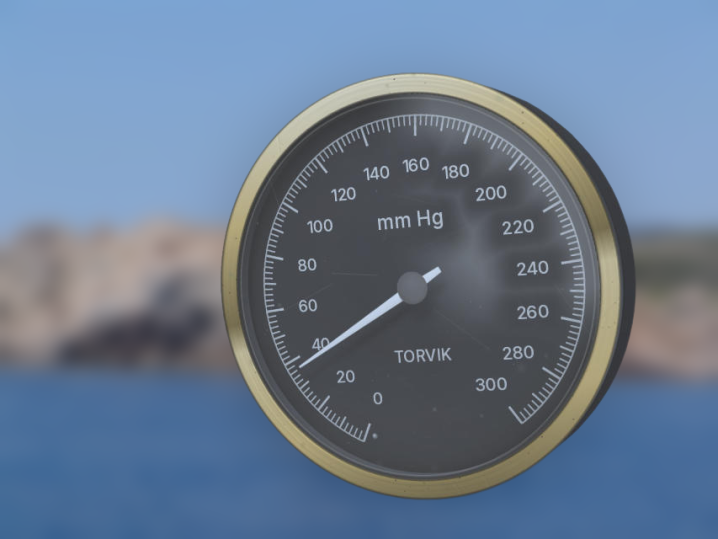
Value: 36; mmHg
